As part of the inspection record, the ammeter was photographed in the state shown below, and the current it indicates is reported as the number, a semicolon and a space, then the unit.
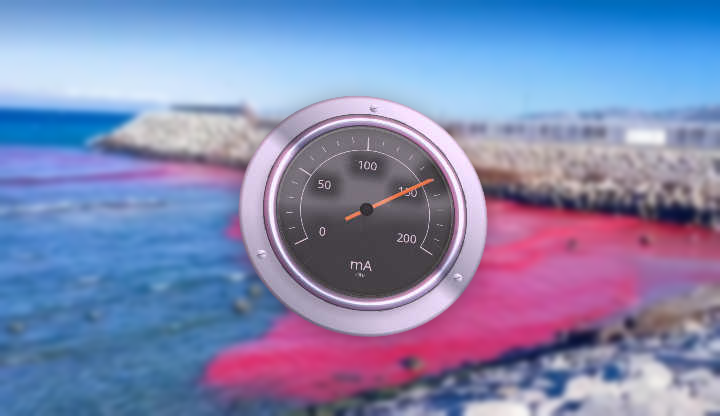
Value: 150; mA
